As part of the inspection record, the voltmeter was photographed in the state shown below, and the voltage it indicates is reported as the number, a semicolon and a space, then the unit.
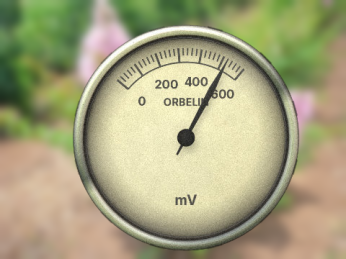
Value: 520; mV
